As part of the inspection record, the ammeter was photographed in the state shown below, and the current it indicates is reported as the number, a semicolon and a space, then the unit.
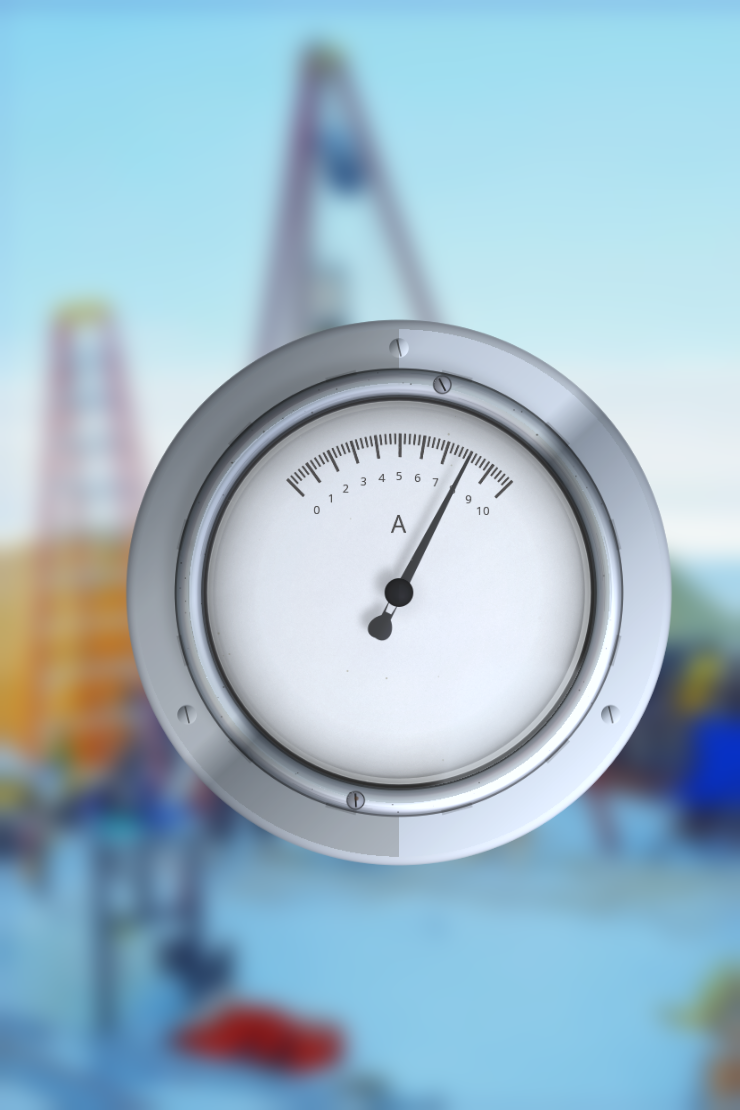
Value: 8; A
